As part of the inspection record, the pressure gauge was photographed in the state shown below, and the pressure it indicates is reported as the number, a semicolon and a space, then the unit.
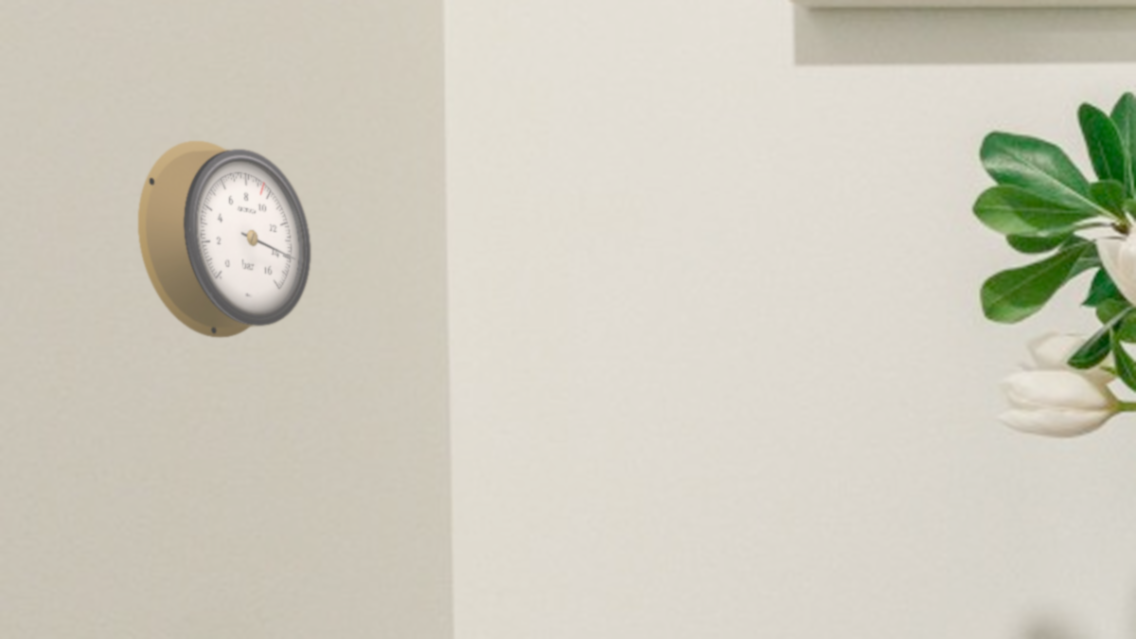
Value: 14; bar
